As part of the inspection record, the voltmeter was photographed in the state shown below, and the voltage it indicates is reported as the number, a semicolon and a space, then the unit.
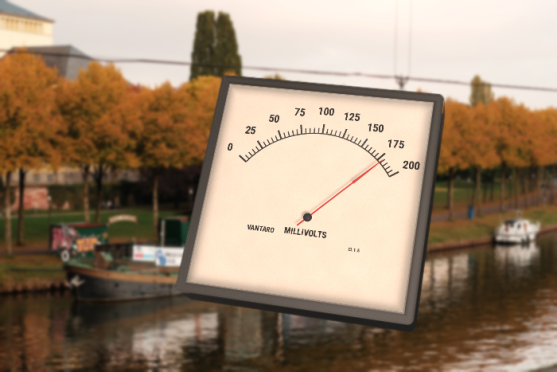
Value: 180; mV
